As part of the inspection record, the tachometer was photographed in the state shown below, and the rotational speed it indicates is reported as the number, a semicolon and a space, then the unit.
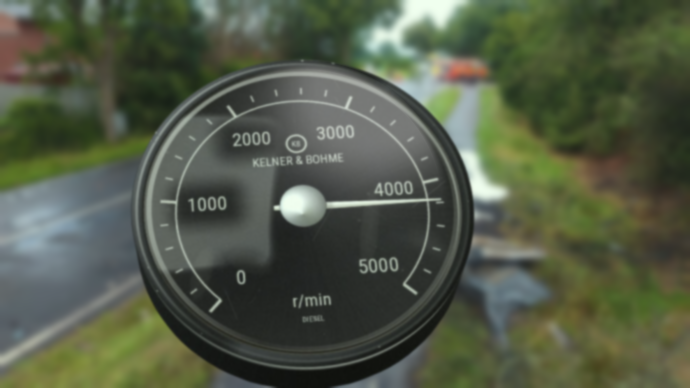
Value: 4200; rpm
